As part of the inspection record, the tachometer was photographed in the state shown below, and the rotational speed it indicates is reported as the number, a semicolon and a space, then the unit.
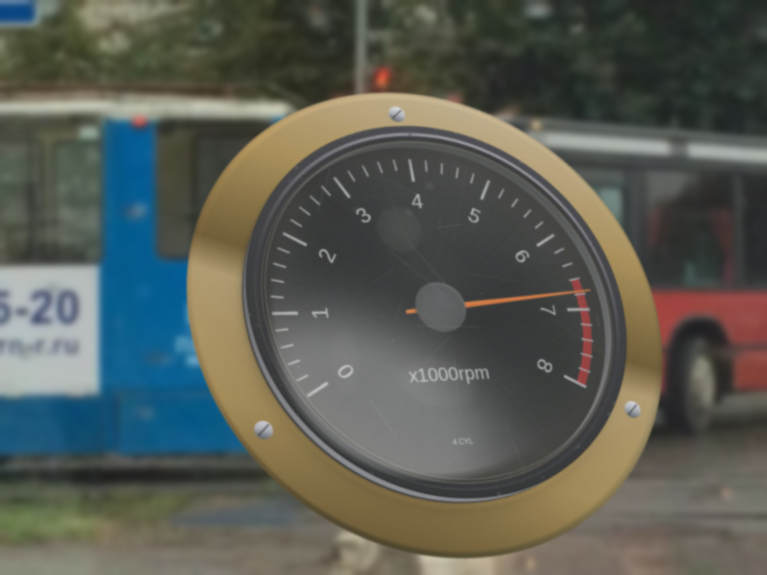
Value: 6800; rpm
